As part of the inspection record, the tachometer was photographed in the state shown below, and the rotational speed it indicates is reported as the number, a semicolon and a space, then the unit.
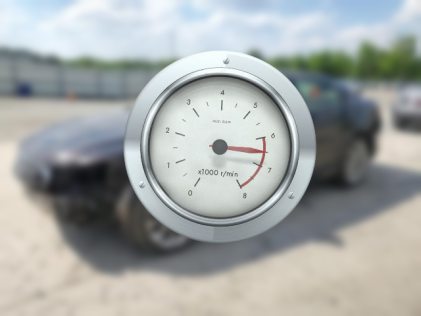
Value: 6500; rpm
